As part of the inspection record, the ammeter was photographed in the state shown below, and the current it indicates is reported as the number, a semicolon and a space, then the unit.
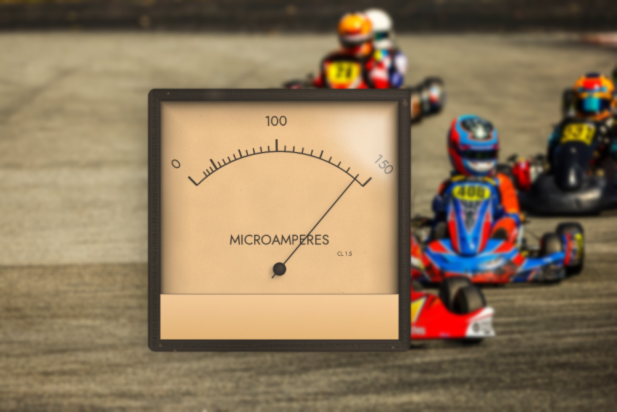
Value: 145; µA
